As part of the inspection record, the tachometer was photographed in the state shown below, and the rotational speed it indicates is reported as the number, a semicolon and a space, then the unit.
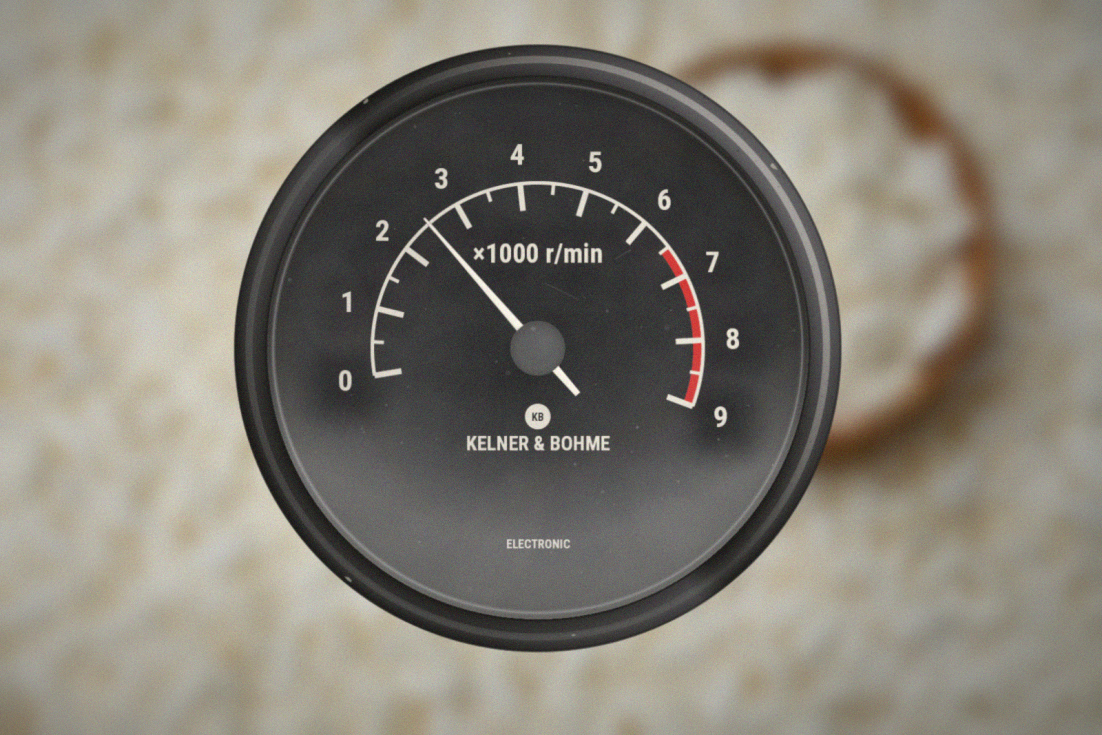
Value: 2500; rpm
